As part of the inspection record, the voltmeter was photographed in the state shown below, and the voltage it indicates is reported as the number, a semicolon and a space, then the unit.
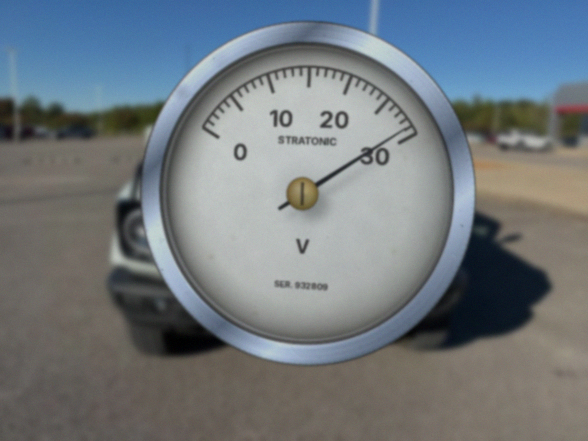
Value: 29; V
